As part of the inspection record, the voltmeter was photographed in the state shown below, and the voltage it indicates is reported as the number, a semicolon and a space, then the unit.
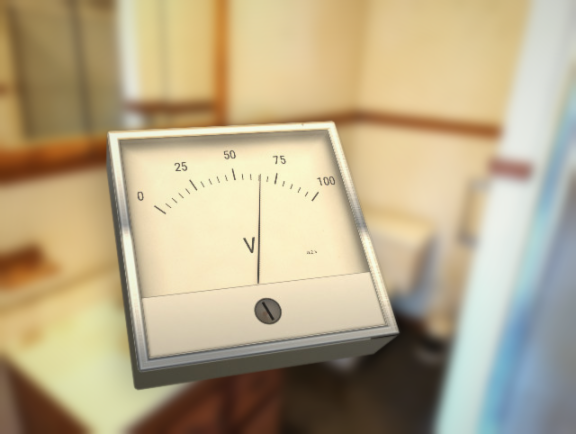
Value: 65; V
